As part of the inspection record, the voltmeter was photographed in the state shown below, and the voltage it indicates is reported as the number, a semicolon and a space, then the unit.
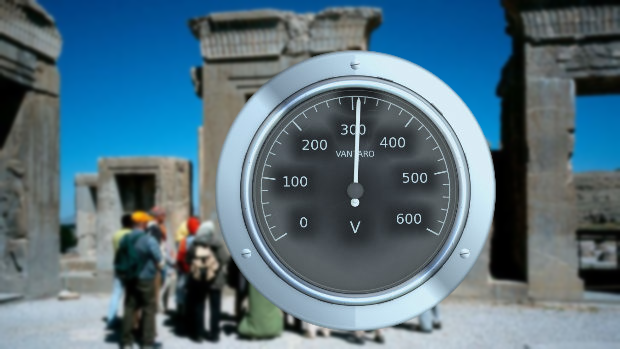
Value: 310; V
